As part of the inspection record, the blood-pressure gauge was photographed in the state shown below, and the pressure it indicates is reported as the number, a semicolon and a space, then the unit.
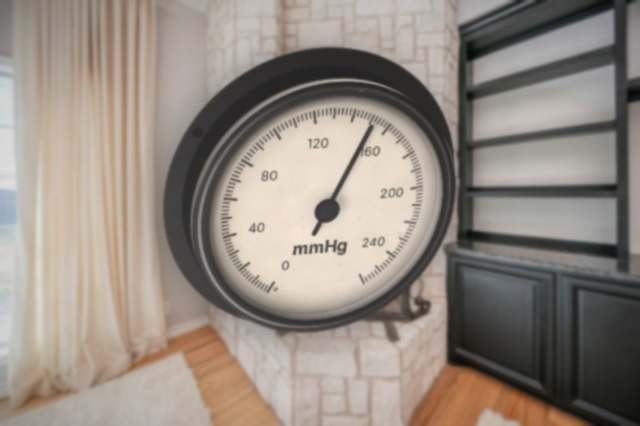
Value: 150; mmHg
